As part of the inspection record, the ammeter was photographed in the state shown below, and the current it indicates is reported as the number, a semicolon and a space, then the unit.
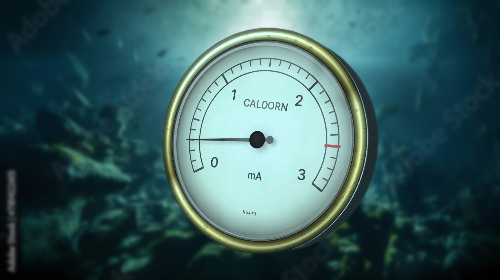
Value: 0.3; mA
